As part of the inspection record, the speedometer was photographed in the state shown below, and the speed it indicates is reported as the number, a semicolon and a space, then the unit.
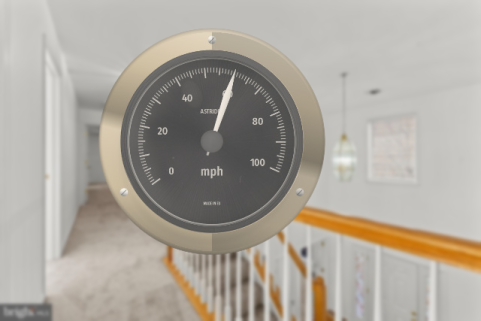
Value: 60; mph
